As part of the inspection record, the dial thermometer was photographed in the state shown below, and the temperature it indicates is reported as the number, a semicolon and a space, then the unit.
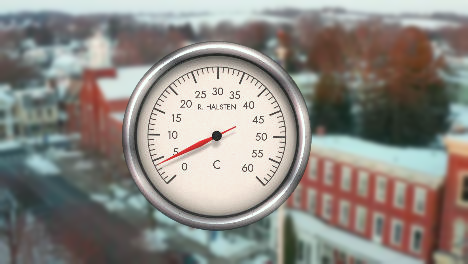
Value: 4; °C
